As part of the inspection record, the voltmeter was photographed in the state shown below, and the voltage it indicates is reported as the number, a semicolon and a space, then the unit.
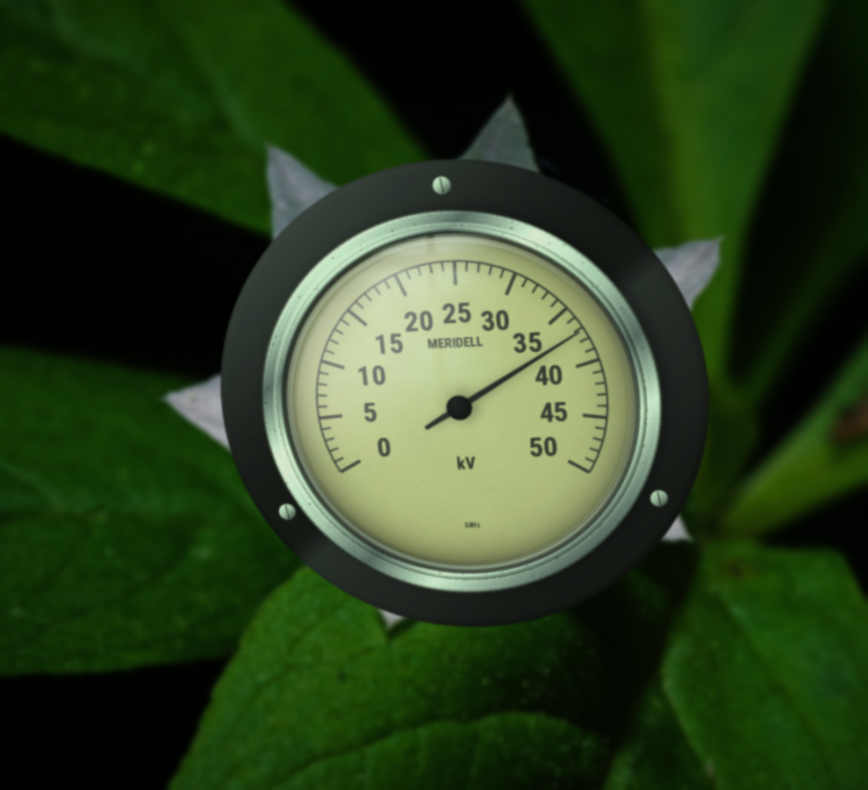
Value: 37; kV
